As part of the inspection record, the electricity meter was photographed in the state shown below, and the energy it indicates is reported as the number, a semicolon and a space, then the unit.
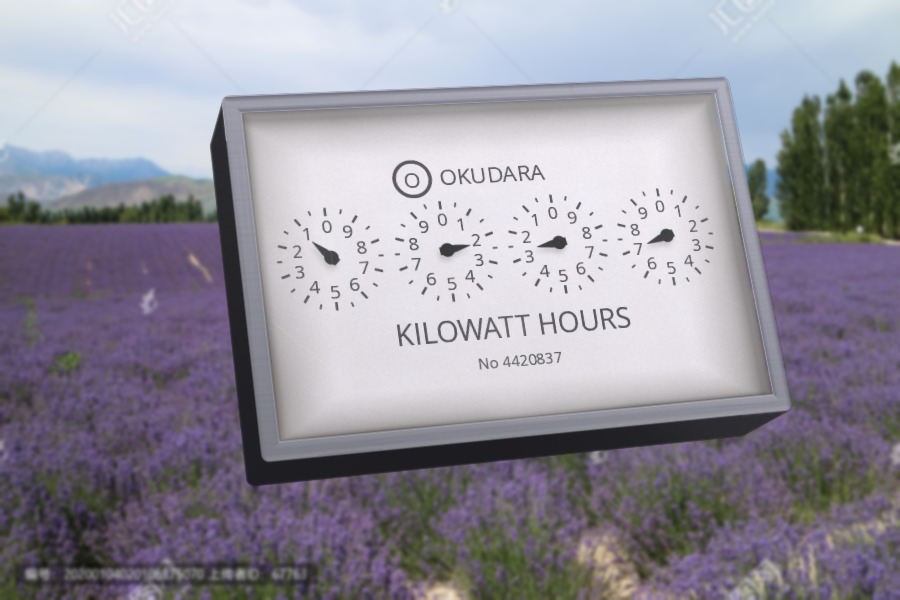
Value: 1227; kWh
